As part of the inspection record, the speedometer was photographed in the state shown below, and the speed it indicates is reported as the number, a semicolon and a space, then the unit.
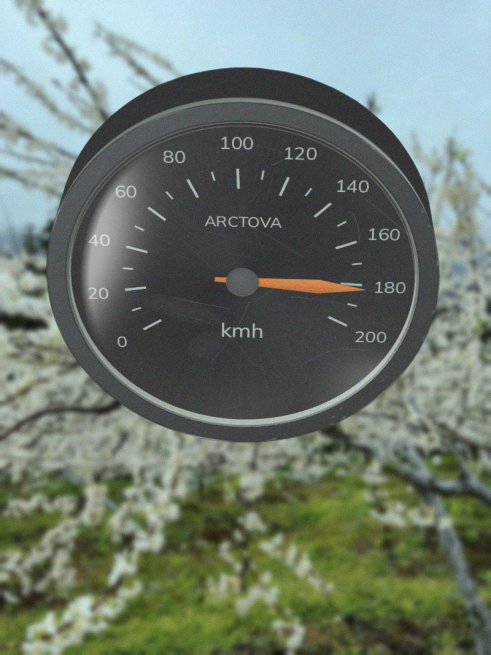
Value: 180; km/h
